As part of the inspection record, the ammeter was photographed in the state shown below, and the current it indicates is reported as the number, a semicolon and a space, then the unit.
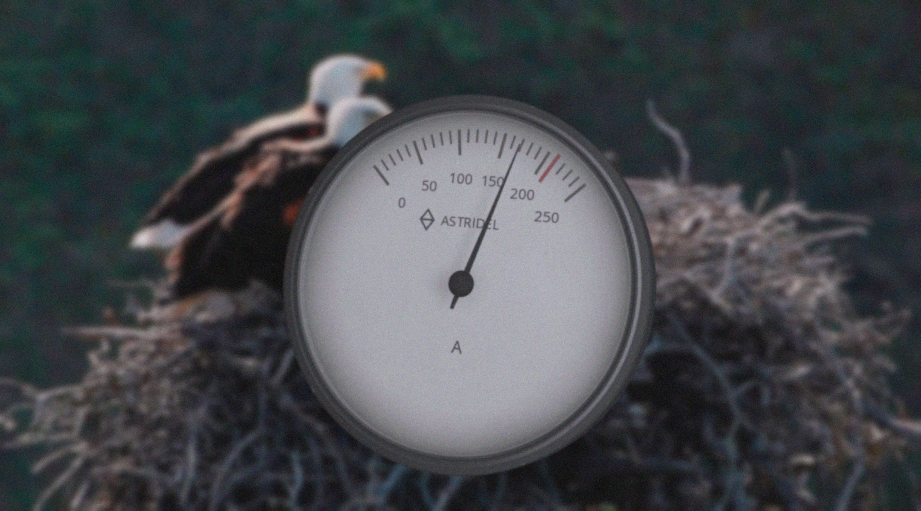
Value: 170; A
